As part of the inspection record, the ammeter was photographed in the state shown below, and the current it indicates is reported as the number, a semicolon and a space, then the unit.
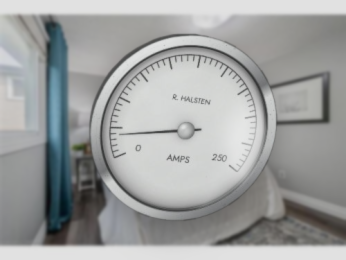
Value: 20; A
